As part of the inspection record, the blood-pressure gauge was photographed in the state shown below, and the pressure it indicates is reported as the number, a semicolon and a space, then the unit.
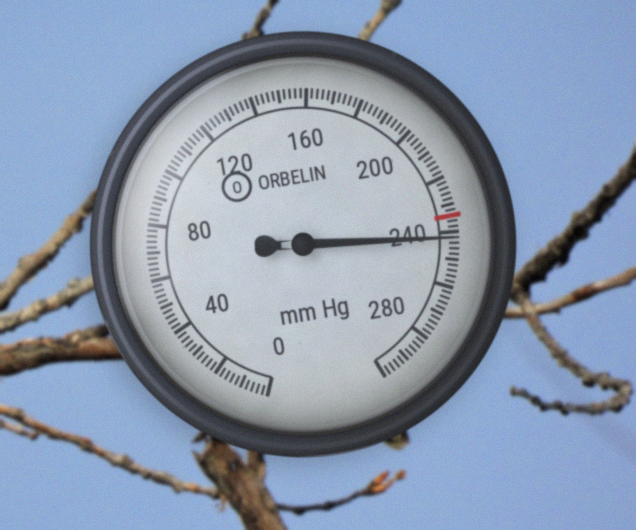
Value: 242; mmHg
